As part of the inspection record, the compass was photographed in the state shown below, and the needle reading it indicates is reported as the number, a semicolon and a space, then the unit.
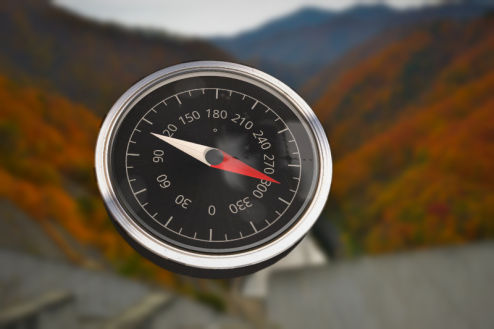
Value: 290; °
